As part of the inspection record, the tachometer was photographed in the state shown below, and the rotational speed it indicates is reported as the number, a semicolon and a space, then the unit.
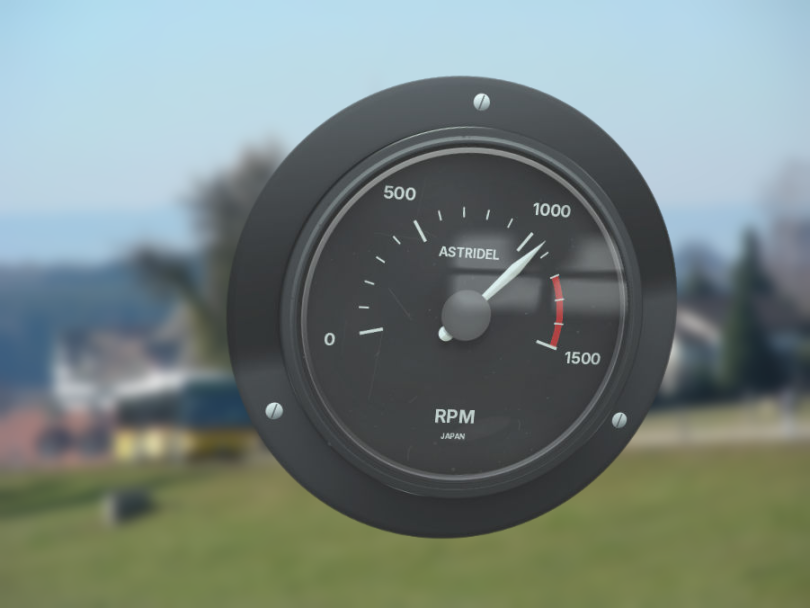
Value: 1050; rpm
